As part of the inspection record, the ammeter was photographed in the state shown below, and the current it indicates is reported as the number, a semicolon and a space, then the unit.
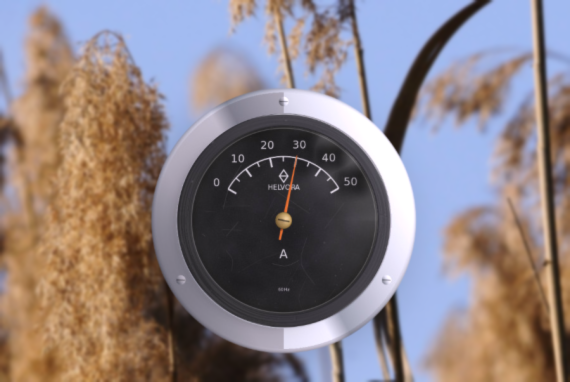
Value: 30; A
